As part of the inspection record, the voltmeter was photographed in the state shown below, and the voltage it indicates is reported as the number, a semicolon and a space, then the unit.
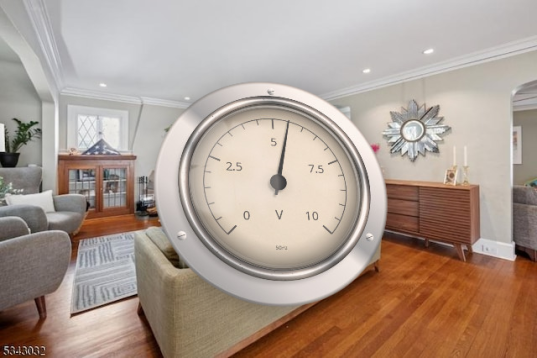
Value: 5.5; V
